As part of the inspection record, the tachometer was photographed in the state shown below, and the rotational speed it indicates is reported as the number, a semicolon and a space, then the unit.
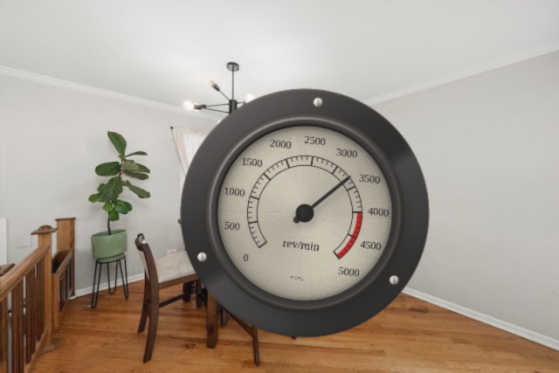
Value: 3300; rpm
